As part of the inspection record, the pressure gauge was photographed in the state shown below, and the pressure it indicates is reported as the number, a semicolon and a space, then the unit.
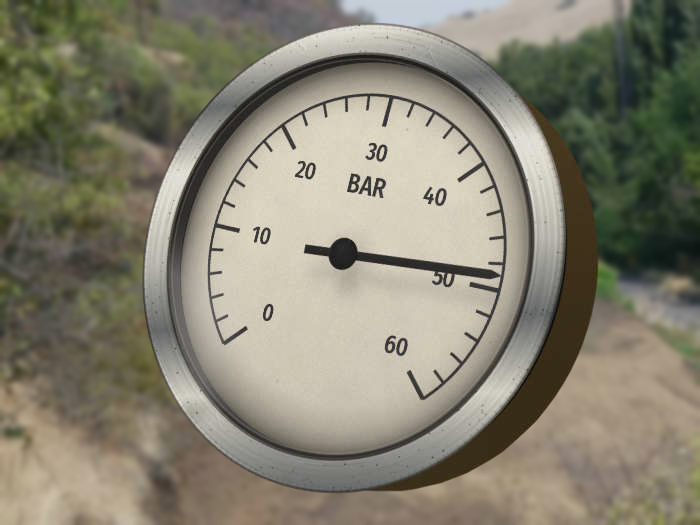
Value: 49; bar
